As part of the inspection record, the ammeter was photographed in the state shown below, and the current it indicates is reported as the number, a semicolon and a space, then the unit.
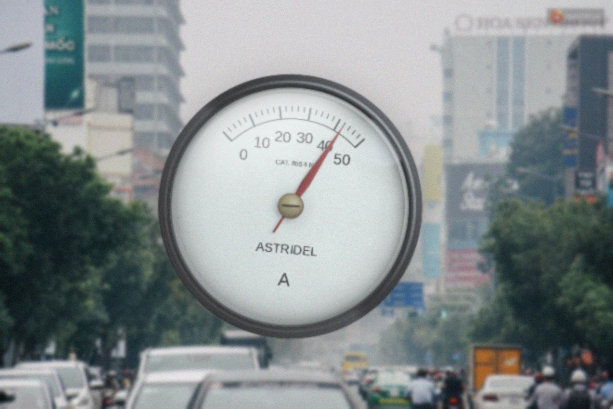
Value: 42; A
